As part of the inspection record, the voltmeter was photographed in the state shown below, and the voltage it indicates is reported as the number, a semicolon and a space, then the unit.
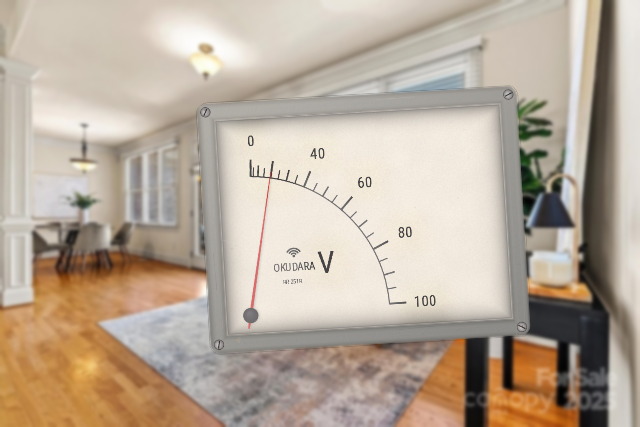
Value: 20; V
